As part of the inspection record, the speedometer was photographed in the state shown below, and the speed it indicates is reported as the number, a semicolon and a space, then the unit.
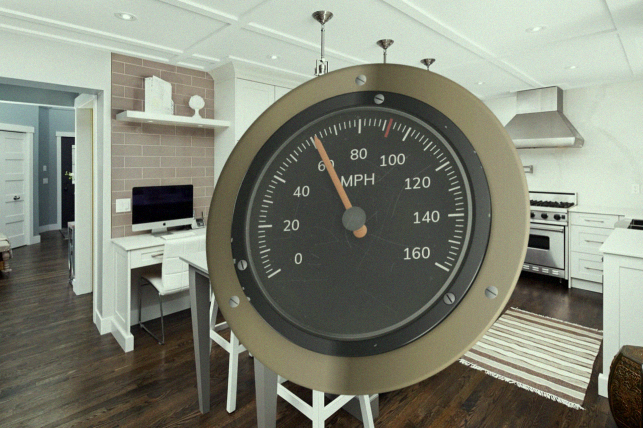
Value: 62; mph
